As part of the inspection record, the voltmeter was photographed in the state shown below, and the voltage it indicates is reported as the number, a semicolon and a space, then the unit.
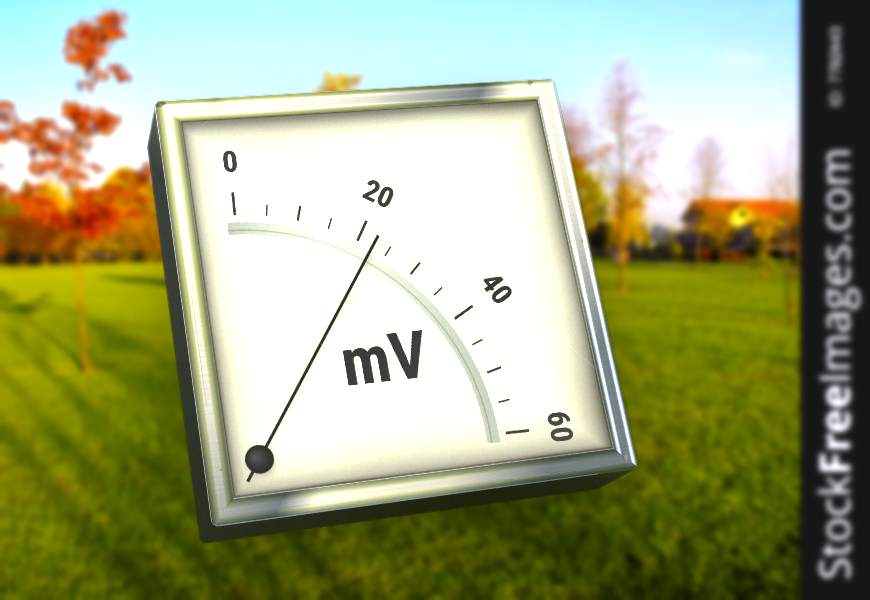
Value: 22.5; mV
